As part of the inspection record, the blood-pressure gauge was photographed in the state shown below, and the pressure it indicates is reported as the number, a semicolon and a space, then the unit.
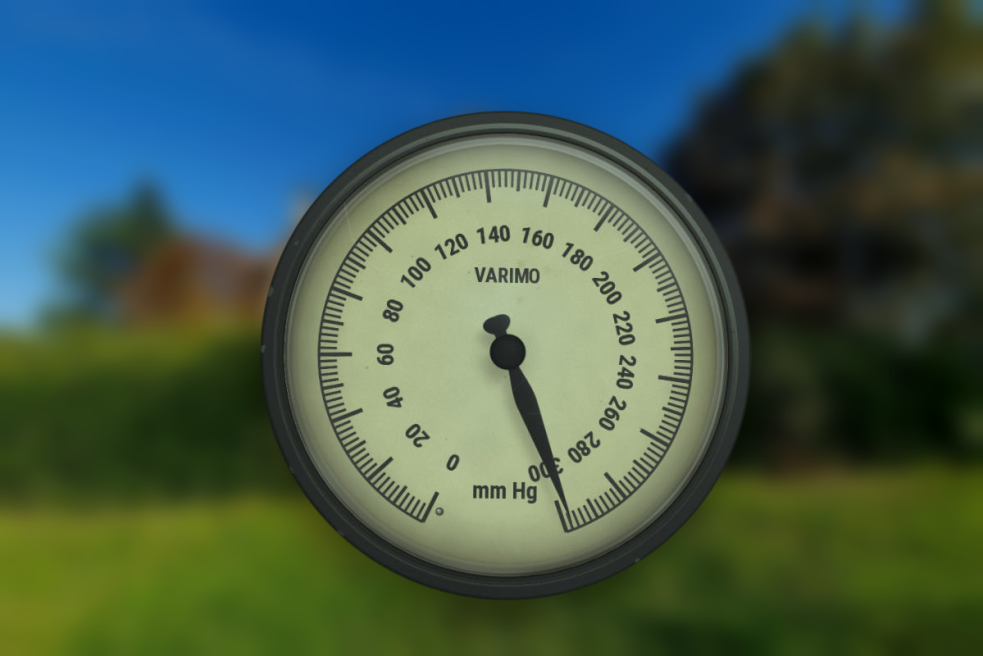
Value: 298; mmHg
